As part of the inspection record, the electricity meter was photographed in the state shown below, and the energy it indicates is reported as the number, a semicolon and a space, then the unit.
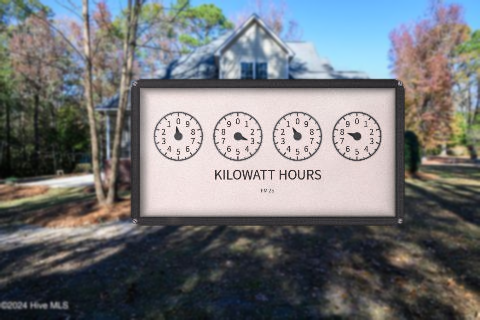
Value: 308; kWh
